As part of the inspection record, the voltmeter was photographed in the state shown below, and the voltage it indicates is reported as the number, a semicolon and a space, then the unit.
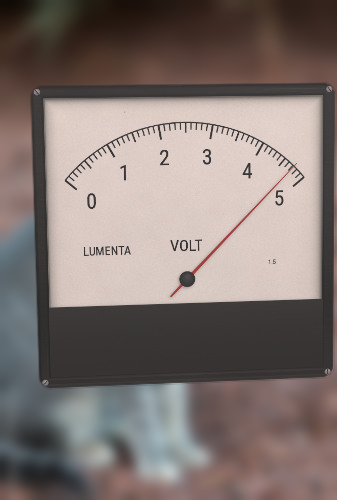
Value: 4.7; V
